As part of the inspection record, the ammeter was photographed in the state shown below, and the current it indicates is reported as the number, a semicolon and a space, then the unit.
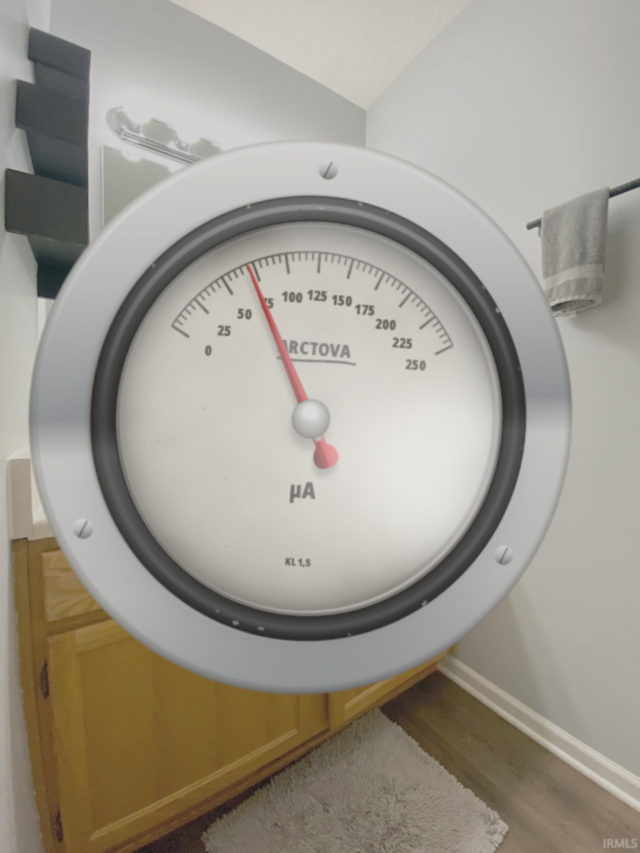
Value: 70; µA
